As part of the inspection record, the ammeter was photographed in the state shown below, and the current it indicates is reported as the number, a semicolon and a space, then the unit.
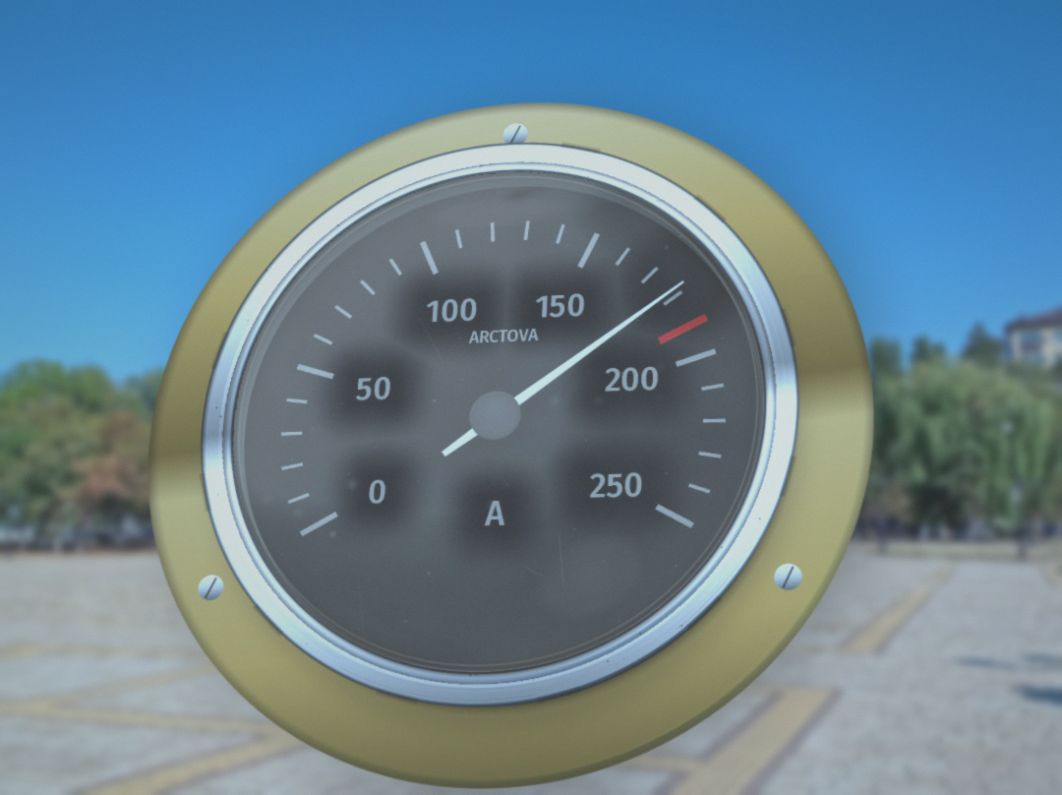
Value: 180; A
